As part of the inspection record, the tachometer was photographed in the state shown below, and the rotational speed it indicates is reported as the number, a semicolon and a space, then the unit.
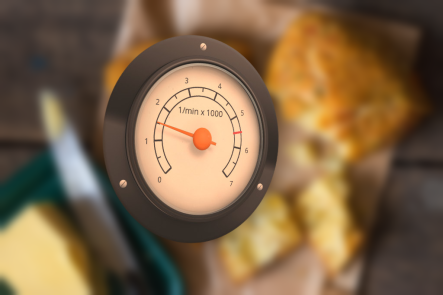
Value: 1500; rpm
